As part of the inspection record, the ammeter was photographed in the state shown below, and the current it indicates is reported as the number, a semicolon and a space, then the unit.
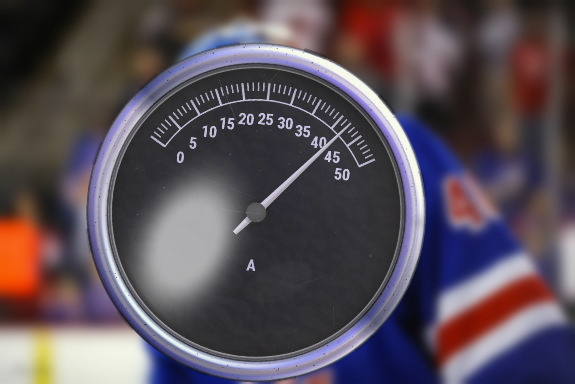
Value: 42; A
